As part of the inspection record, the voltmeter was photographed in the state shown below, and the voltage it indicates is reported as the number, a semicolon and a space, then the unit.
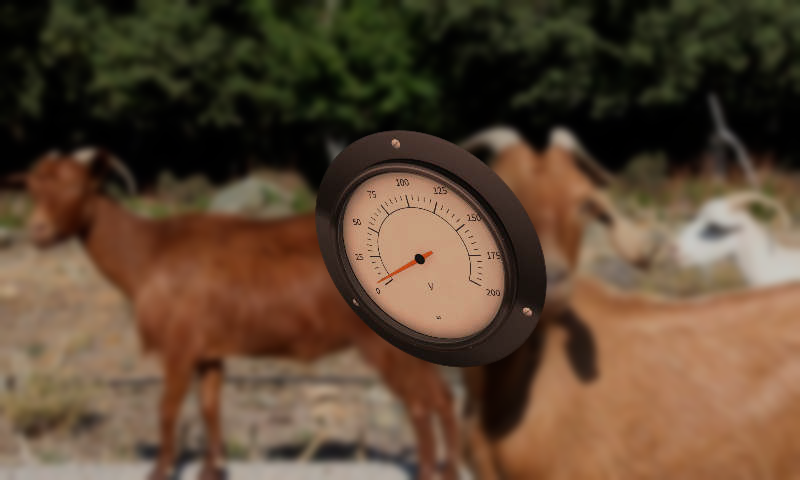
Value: 5; V
